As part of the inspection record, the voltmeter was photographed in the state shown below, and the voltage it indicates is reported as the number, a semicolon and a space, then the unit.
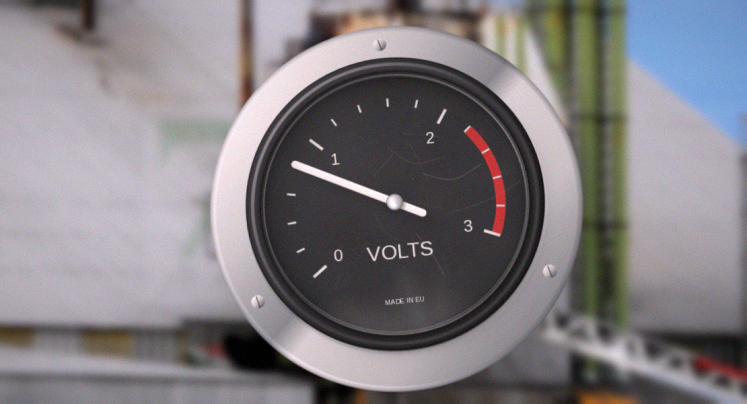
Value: 0.8; V
